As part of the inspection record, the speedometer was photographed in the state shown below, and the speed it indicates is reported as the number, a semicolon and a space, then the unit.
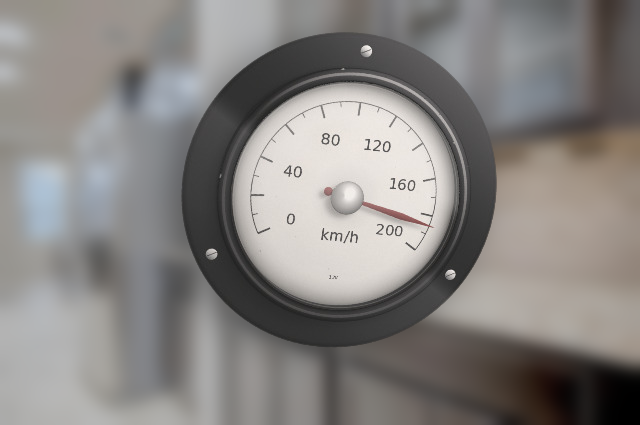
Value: 185; km/h
